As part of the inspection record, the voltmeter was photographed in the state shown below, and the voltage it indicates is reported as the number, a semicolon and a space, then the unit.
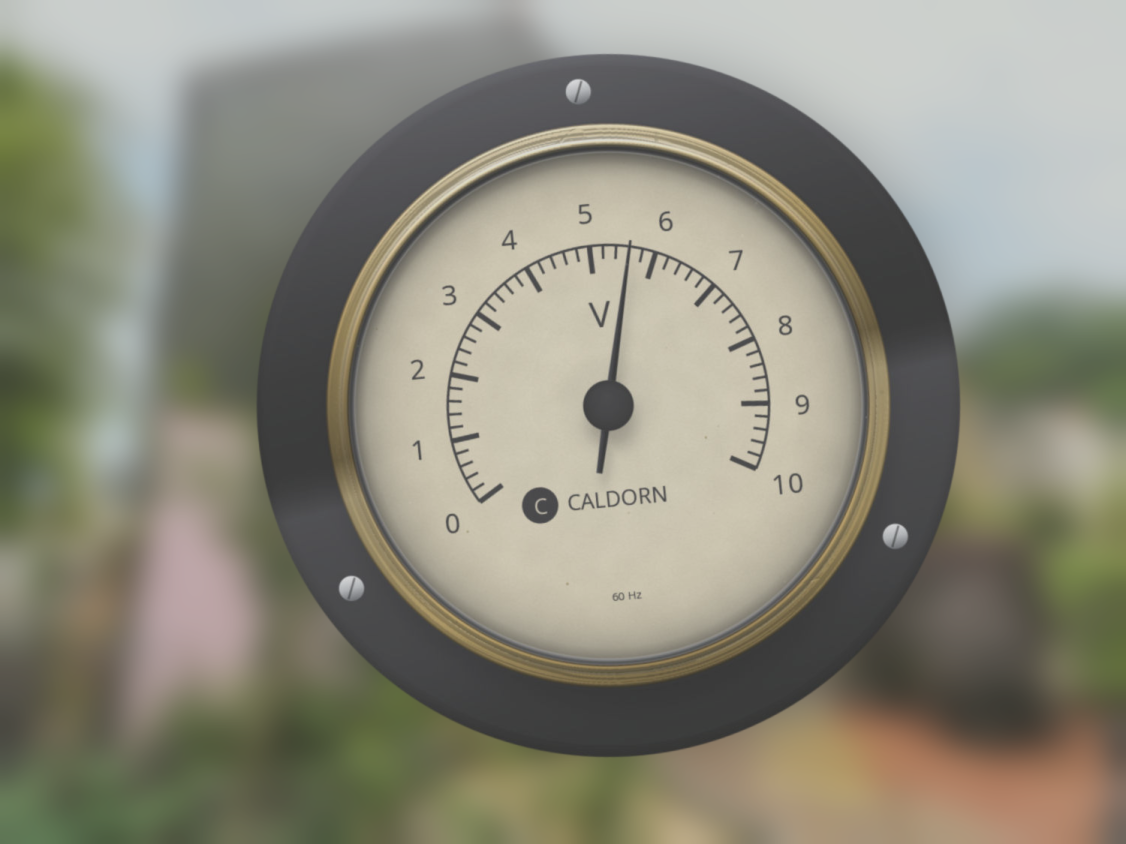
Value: 5.6; V
